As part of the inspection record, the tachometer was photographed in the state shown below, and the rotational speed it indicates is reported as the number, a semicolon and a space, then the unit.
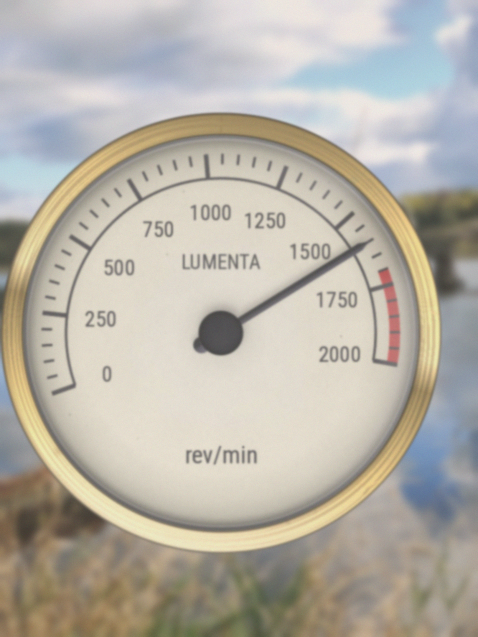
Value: 1600; rpm
